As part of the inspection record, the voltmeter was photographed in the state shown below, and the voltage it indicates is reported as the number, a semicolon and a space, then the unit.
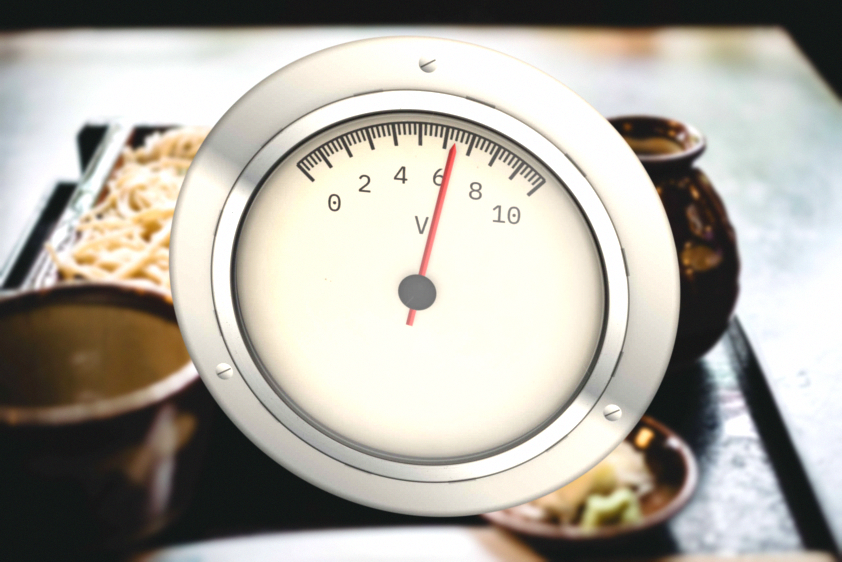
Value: 6.4; V
